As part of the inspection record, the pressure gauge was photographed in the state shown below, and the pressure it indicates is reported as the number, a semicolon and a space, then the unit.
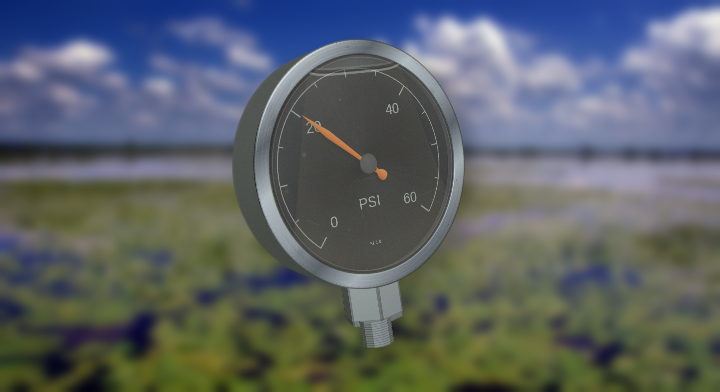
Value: 20; psi
